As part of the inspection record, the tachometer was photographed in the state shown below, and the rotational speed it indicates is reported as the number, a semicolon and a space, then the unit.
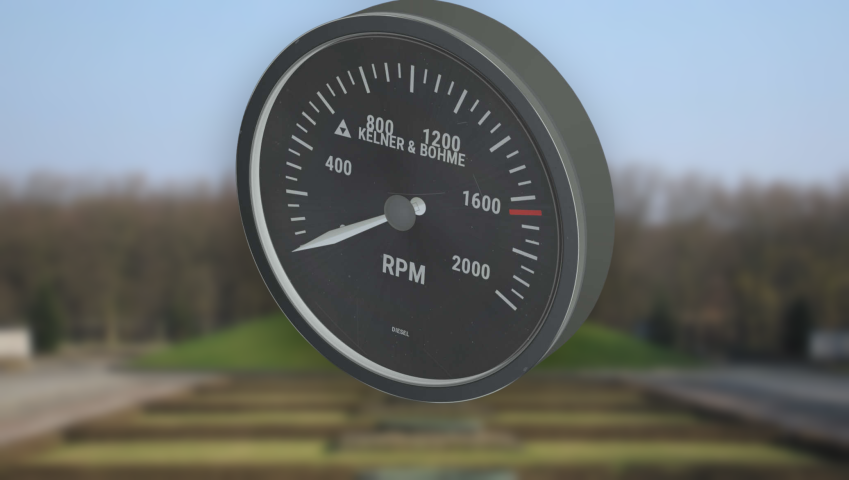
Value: 0; rpm
